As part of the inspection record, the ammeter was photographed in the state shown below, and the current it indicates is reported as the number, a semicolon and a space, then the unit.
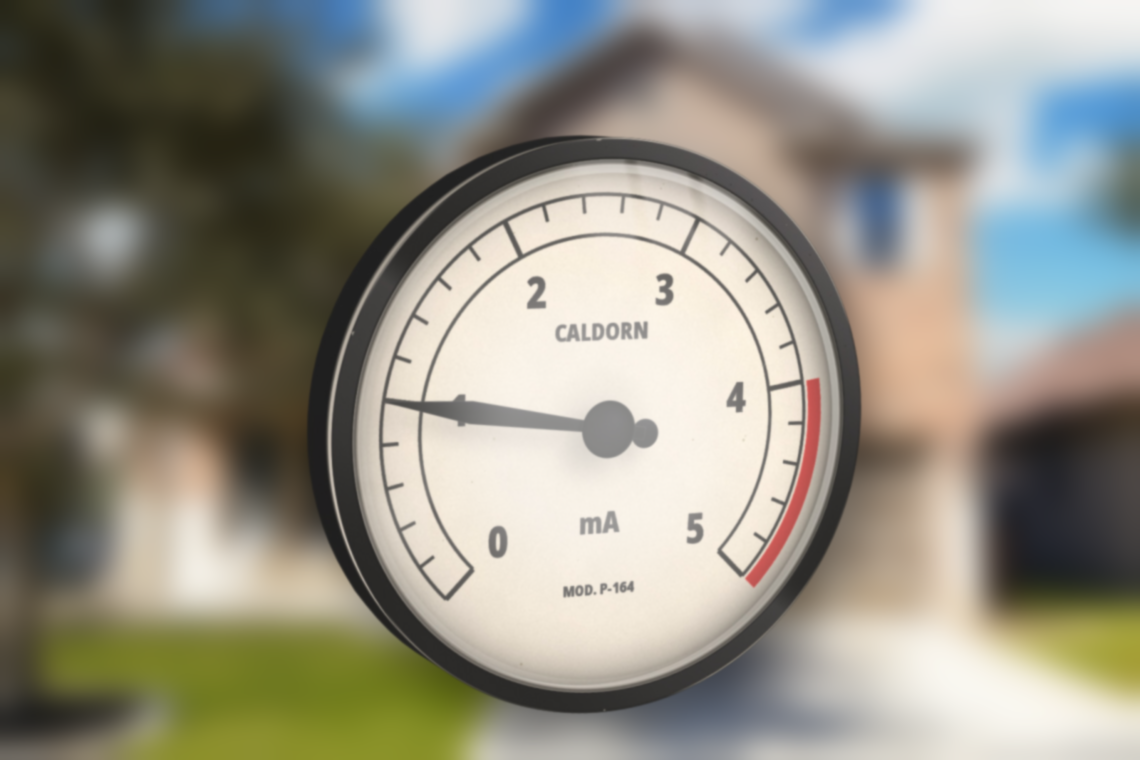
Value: 1; mA
